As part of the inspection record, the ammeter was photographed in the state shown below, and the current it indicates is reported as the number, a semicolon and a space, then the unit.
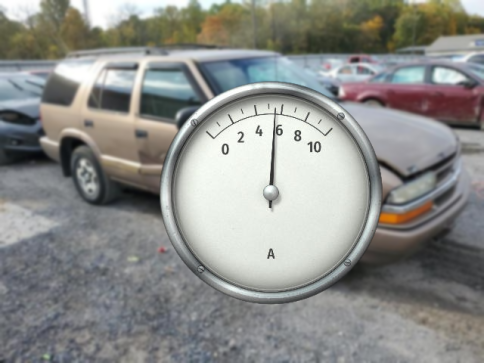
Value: 5.5; A
